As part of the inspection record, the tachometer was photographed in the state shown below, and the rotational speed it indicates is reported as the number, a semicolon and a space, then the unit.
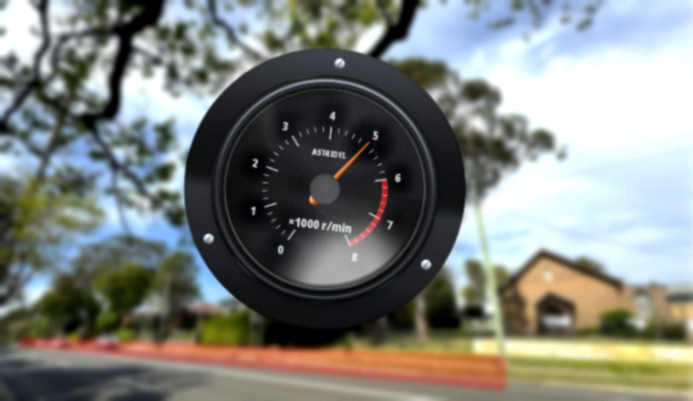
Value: 5000; rpm
